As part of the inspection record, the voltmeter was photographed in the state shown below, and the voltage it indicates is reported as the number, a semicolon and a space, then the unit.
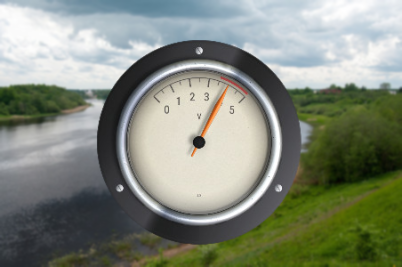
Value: 4; V
